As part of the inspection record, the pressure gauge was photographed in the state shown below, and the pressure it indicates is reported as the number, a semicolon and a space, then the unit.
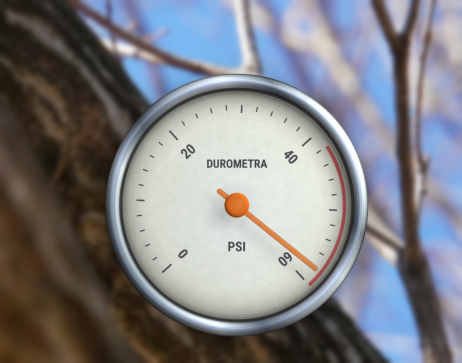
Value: 58; psi
